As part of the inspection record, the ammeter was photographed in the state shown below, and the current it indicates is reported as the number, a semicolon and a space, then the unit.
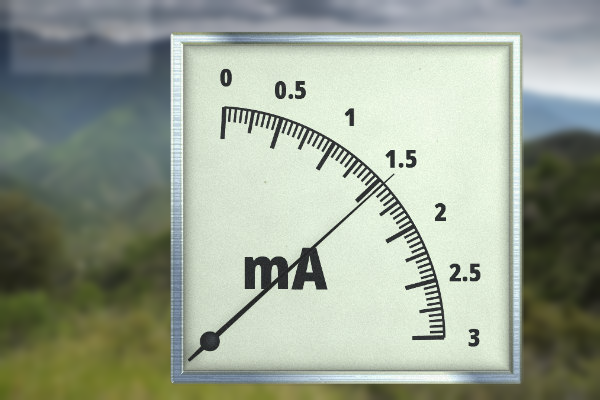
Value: 1.55; mA
